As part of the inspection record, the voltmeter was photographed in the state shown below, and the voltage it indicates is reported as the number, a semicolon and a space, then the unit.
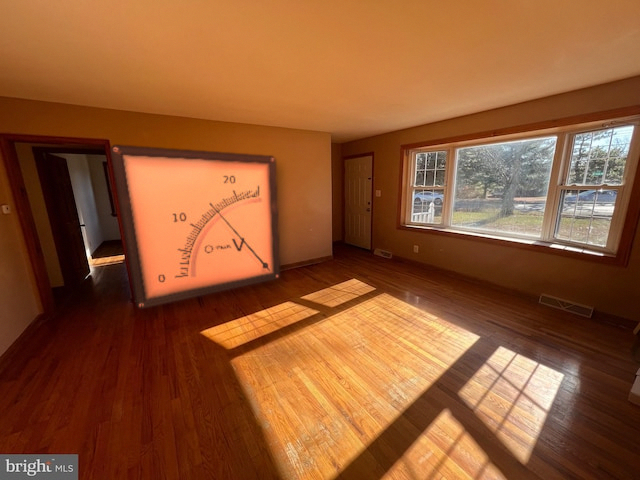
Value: 15; V
